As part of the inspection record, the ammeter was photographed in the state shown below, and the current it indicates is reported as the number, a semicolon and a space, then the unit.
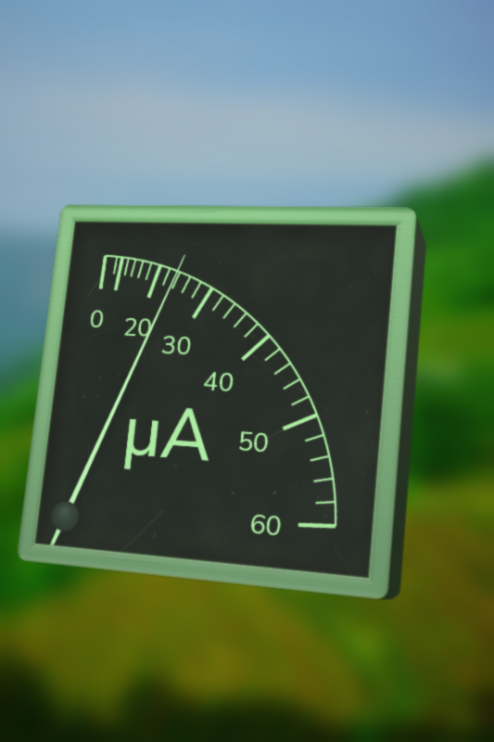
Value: 24; µA
